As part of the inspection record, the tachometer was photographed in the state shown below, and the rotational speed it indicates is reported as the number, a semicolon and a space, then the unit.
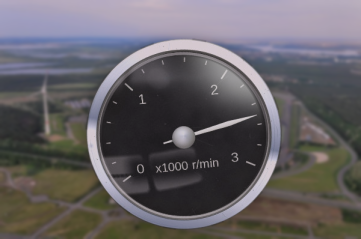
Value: 2500; rpm
